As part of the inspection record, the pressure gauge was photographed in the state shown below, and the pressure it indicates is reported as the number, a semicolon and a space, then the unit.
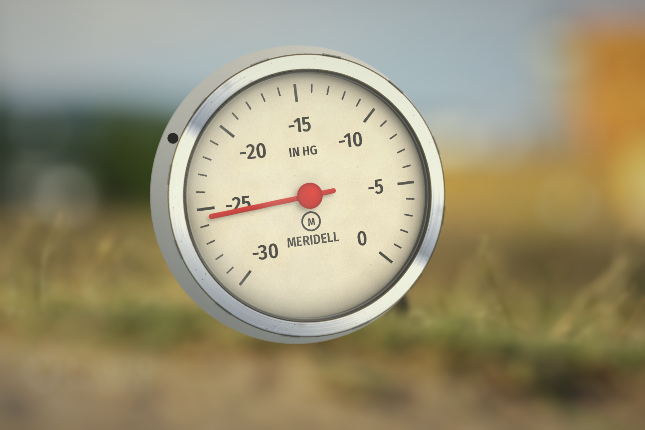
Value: -25.5; inHg
